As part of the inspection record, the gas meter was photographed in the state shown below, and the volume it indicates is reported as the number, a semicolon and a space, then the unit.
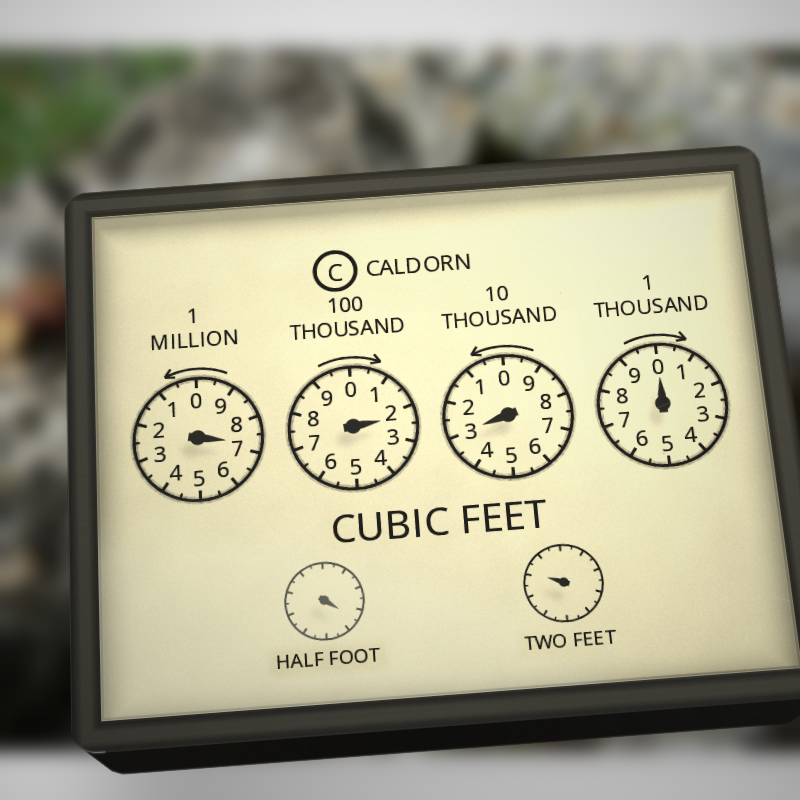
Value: 723000; ft³
